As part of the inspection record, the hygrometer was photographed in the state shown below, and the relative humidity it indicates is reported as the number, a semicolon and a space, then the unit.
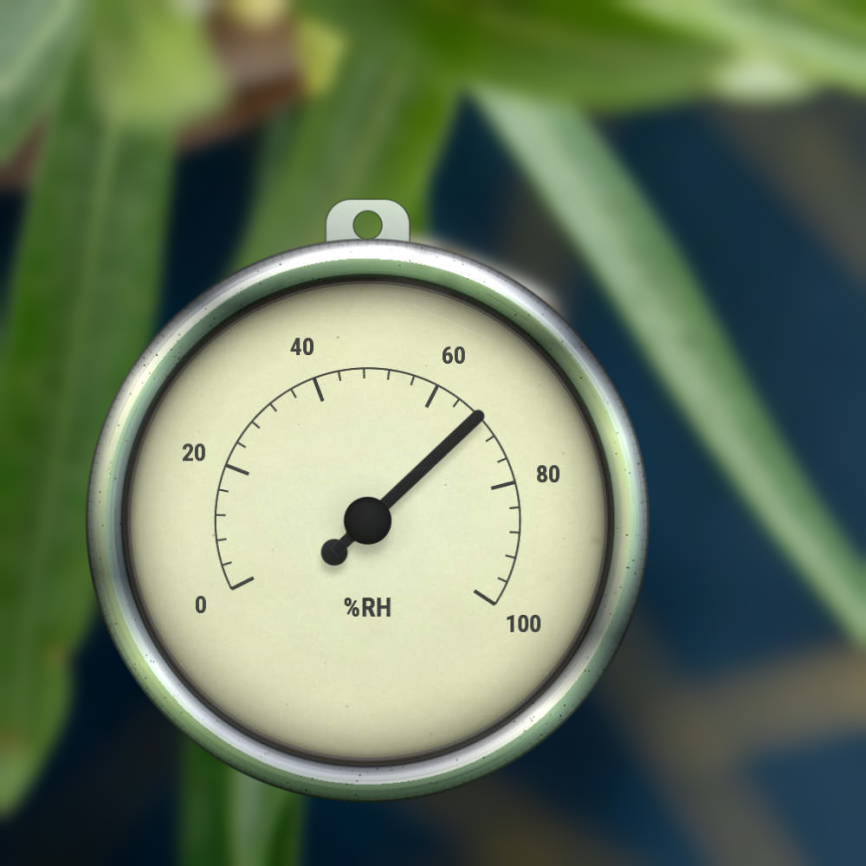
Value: 68; %
